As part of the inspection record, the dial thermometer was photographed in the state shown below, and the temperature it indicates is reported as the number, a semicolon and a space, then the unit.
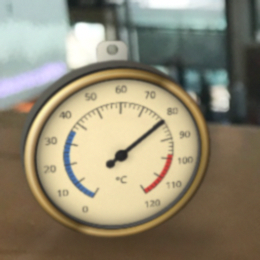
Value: 80; °C
